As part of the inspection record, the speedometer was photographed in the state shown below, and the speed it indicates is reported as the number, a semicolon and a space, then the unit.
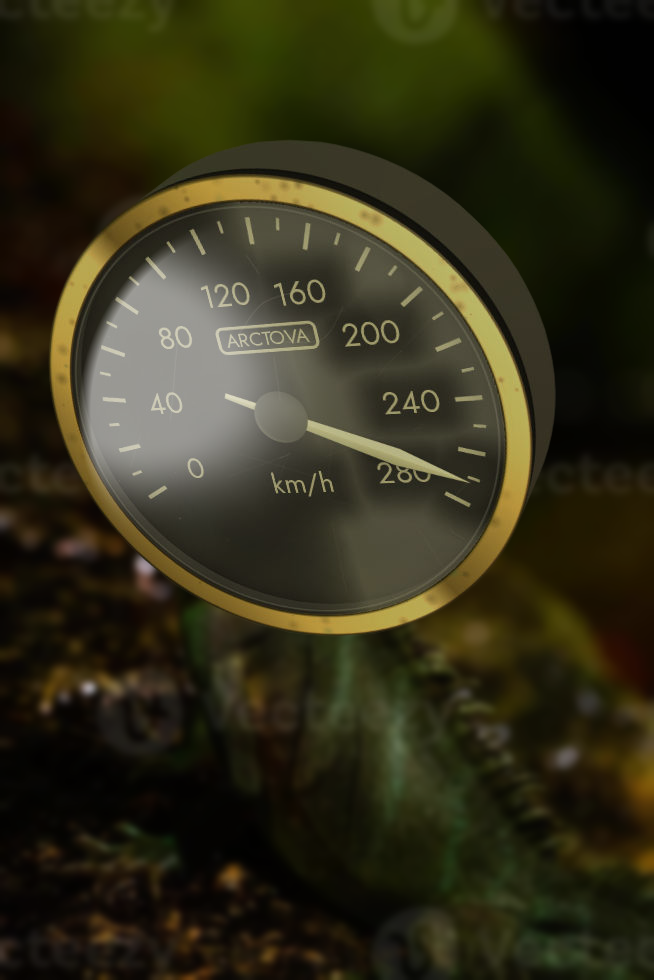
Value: 270; km/h
